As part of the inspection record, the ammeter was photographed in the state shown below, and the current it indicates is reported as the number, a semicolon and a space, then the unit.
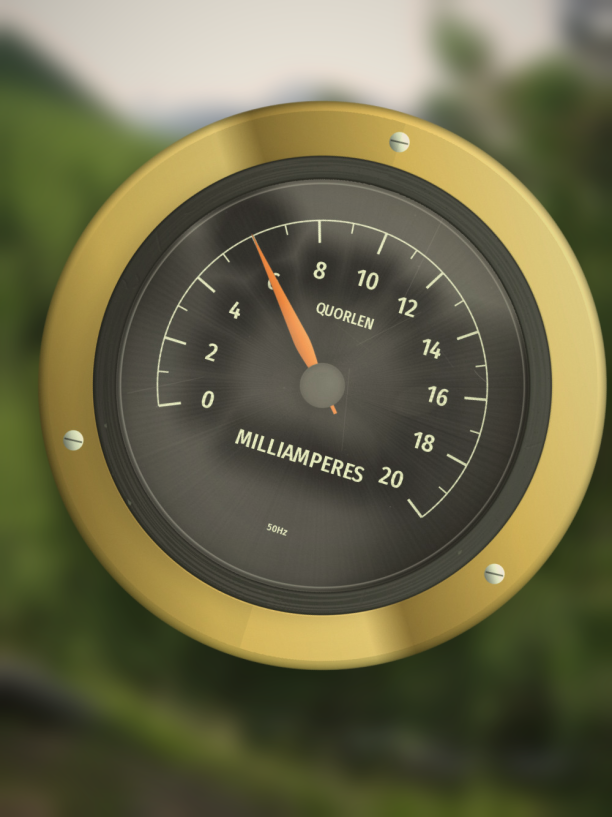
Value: 6; mA
